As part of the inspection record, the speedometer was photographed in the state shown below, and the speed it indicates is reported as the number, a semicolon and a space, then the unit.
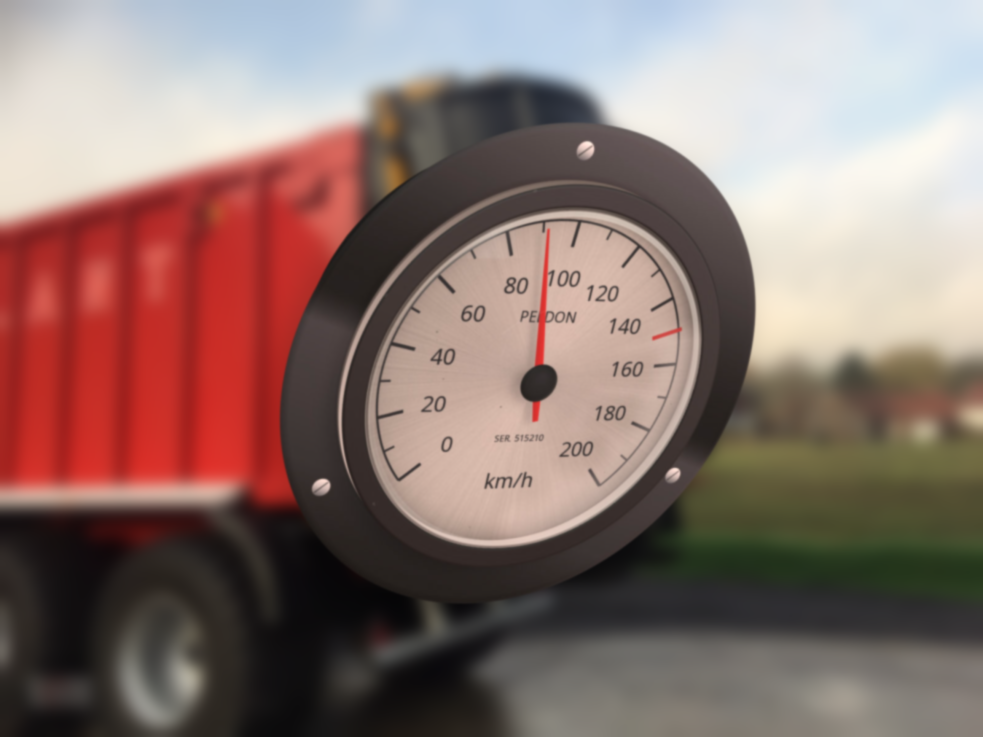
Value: 90; km/h
